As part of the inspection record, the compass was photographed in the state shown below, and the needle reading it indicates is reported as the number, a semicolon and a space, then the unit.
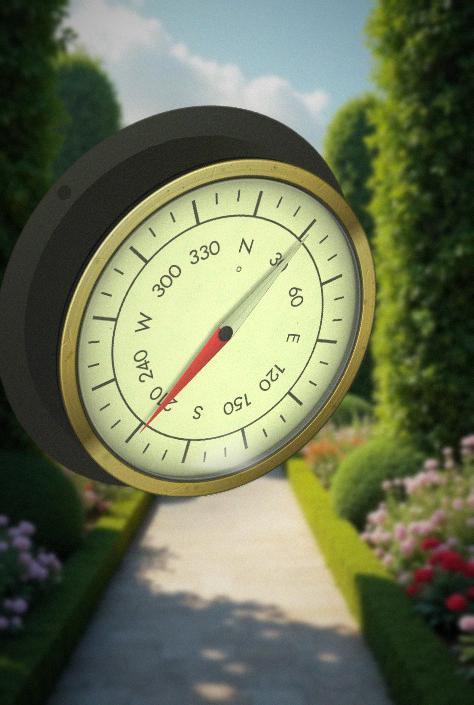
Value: 210; °
